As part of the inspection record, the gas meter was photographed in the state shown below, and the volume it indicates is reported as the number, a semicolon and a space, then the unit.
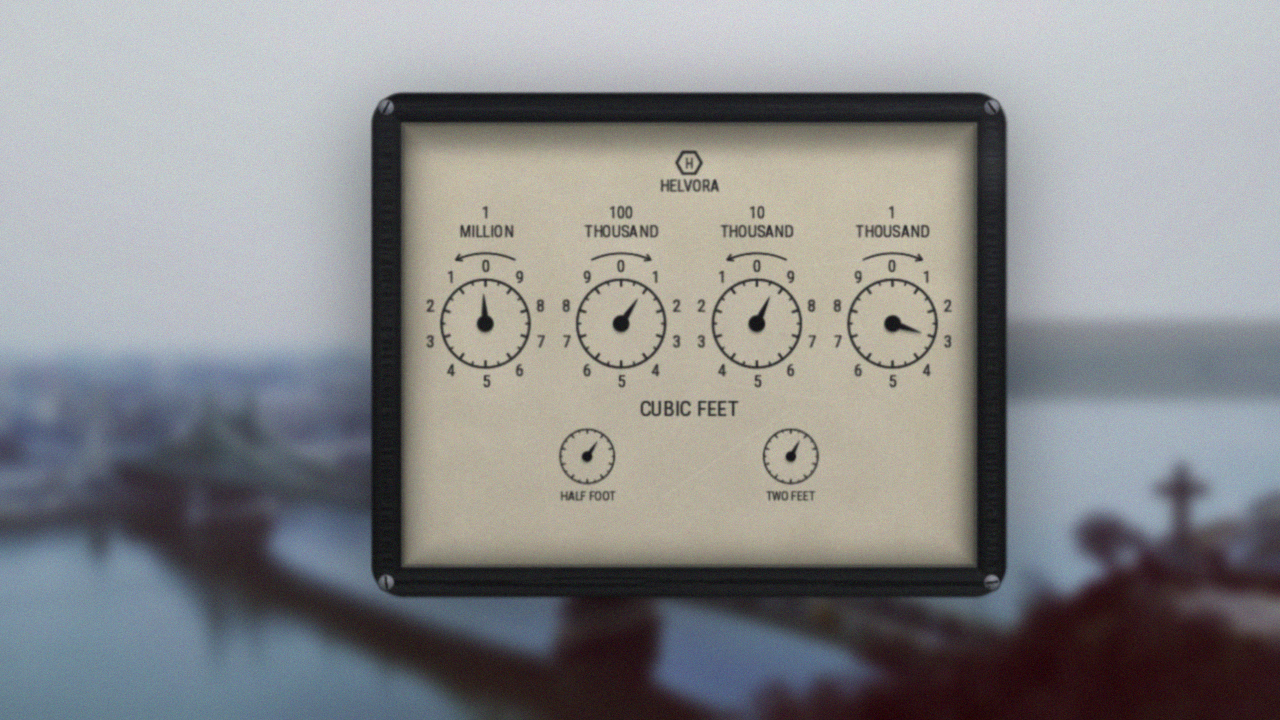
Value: 9300; ft³
